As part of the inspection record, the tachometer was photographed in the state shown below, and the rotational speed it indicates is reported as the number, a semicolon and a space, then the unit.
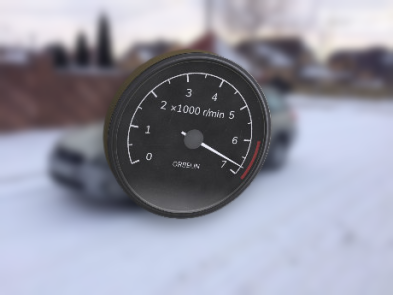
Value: 6750; rpm
